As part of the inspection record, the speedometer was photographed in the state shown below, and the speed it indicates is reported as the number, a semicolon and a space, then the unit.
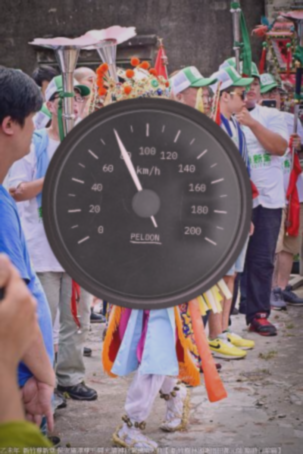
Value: 80; km/h
